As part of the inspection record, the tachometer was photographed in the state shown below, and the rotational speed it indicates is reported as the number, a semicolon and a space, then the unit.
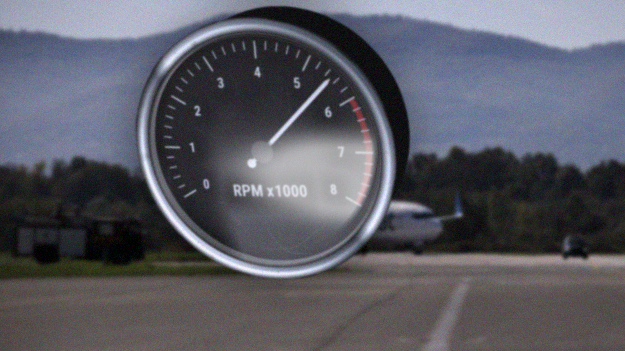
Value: 5500; rpm
